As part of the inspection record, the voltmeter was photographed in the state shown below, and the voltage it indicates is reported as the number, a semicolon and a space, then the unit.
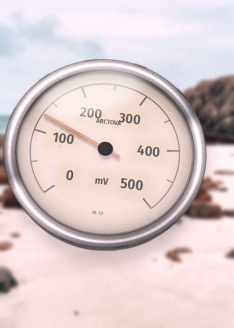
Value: 125; mV
